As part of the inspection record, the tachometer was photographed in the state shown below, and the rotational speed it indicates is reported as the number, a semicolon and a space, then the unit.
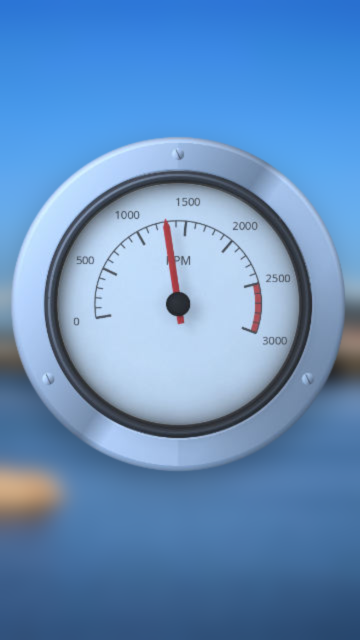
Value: 1300; rpm
